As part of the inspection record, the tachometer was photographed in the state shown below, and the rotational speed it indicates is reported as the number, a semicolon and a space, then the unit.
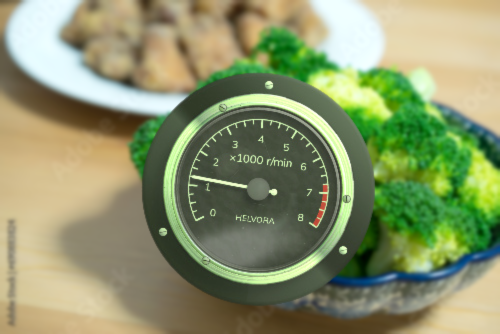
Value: 1250; rpm
